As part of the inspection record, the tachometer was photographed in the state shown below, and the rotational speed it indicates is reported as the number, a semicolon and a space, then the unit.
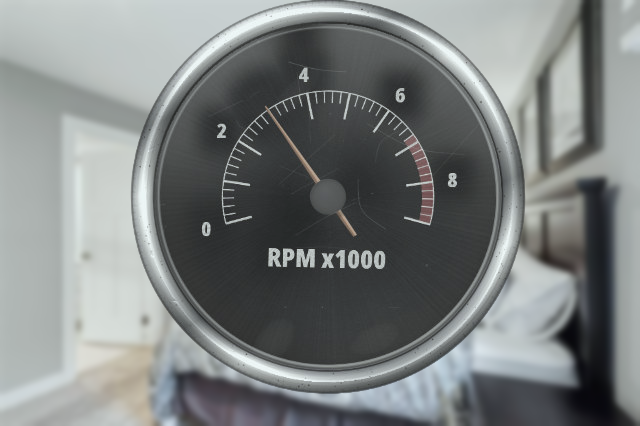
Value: 3000; rpm
